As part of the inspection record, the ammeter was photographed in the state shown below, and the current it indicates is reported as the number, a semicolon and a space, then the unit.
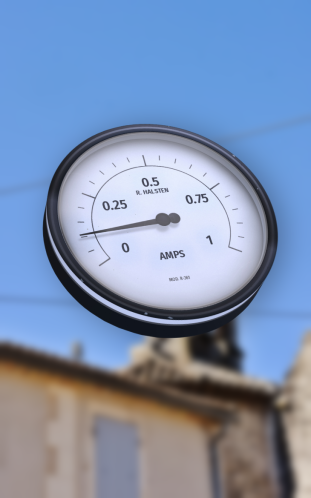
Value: 0.1; A
